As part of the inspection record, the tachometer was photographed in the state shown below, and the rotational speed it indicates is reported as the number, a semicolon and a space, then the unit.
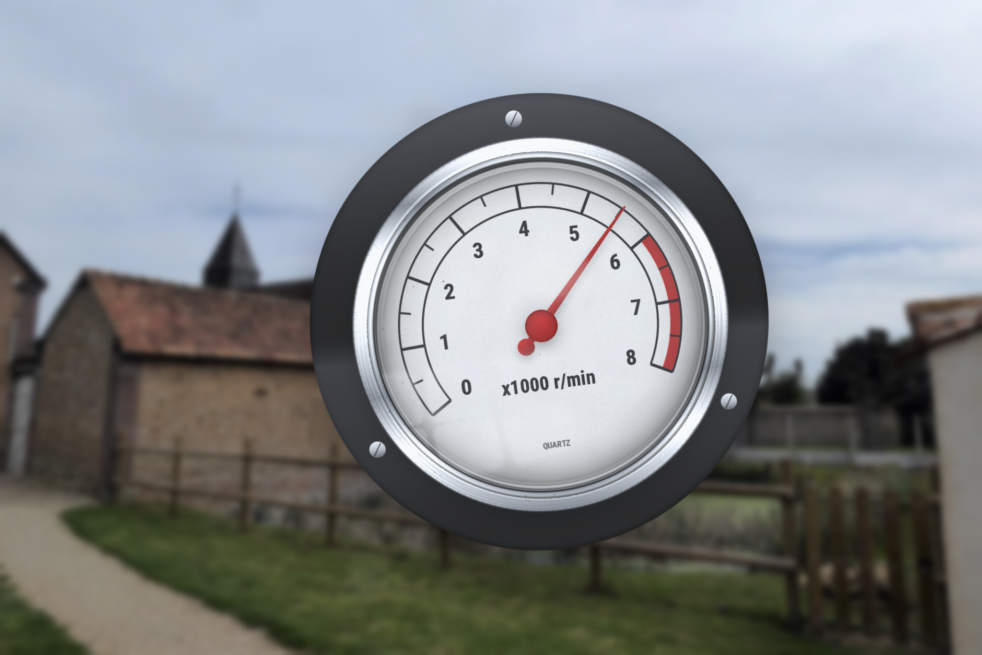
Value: 5500; rpm
